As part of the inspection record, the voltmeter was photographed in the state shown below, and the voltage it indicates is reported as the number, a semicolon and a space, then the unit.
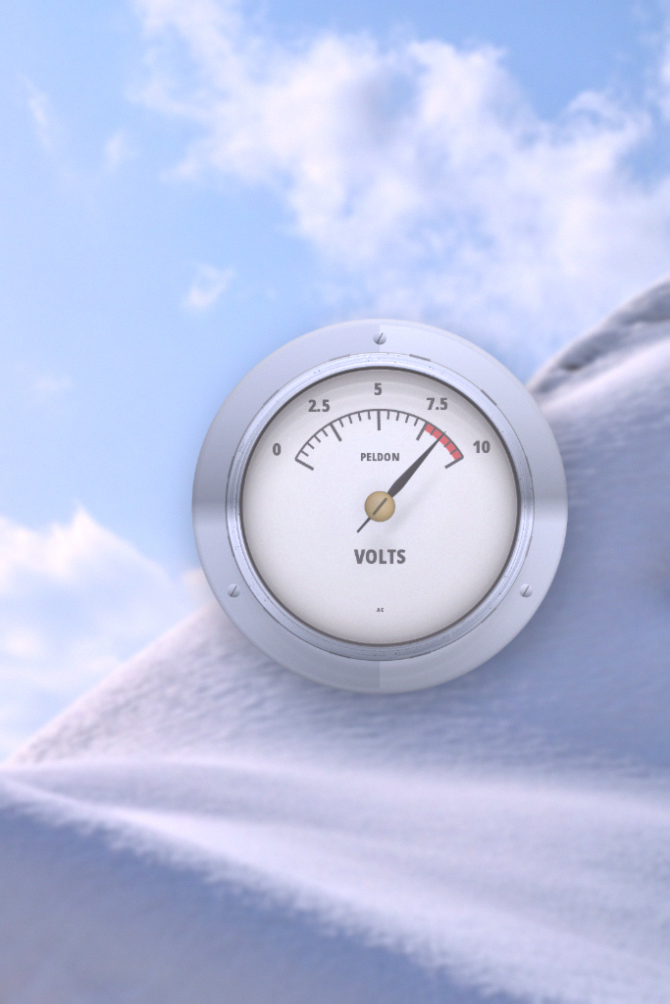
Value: 8.5; V
